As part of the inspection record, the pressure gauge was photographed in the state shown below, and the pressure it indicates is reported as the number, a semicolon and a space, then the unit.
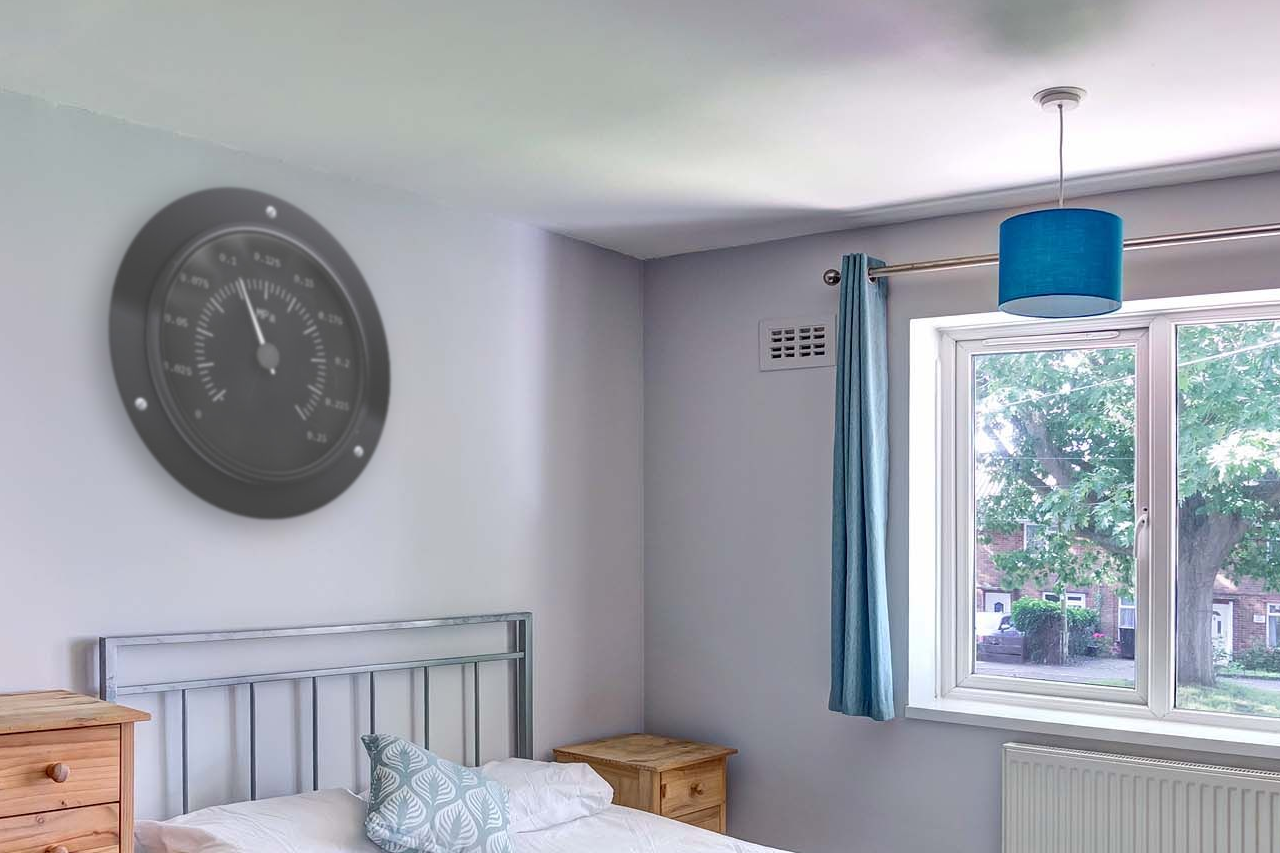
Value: 0.1; MPa
